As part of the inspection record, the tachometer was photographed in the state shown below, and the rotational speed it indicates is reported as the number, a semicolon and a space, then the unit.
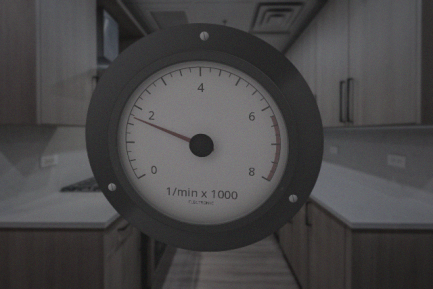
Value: 1750; rpm
